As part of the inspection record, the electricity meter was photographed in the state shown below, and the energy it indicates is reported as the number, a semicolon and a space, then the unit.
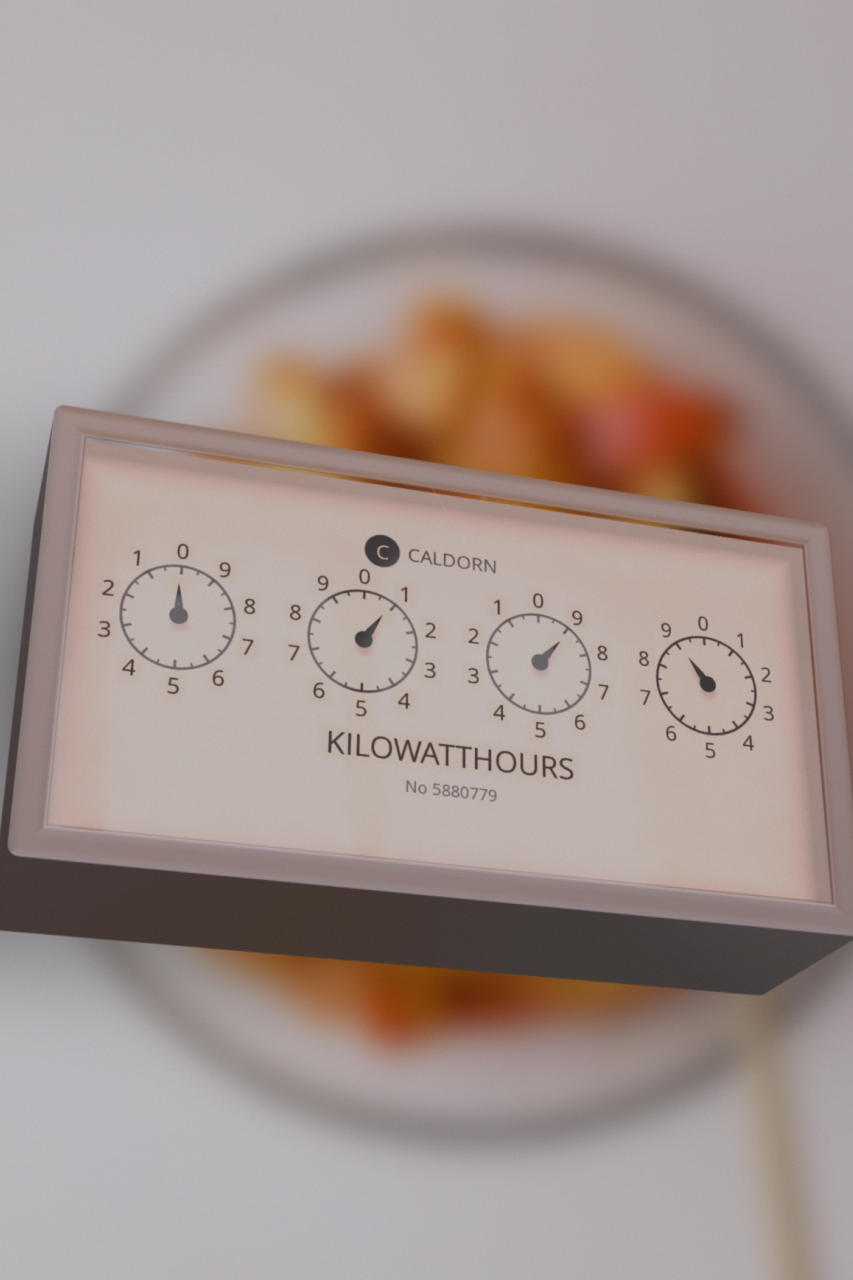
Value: 89; kWh
